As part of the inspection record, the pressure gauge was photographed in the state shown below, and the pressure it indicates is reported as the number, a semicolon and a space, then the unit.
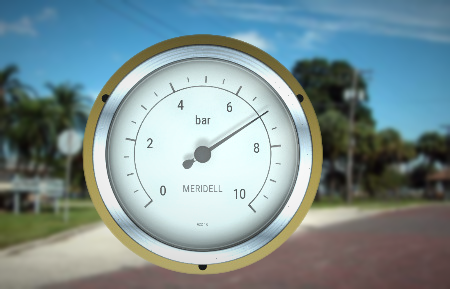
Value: 7; bar
